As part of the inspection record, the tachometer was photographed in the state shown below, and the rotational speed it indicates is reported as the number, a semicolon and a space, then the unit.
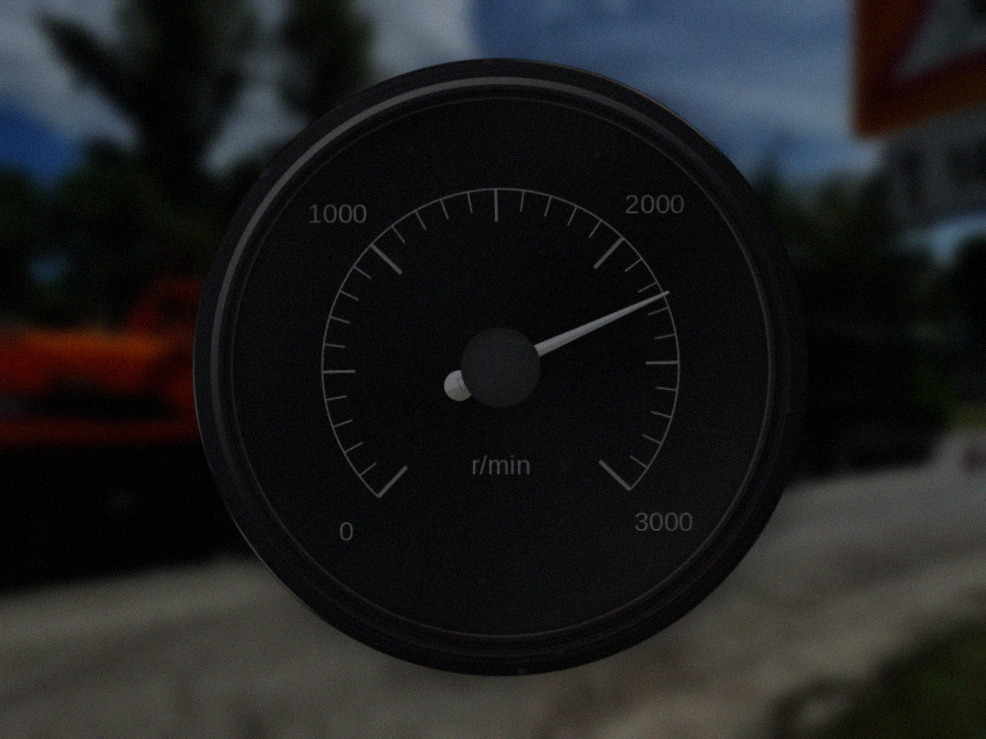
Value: 2250; rpm
